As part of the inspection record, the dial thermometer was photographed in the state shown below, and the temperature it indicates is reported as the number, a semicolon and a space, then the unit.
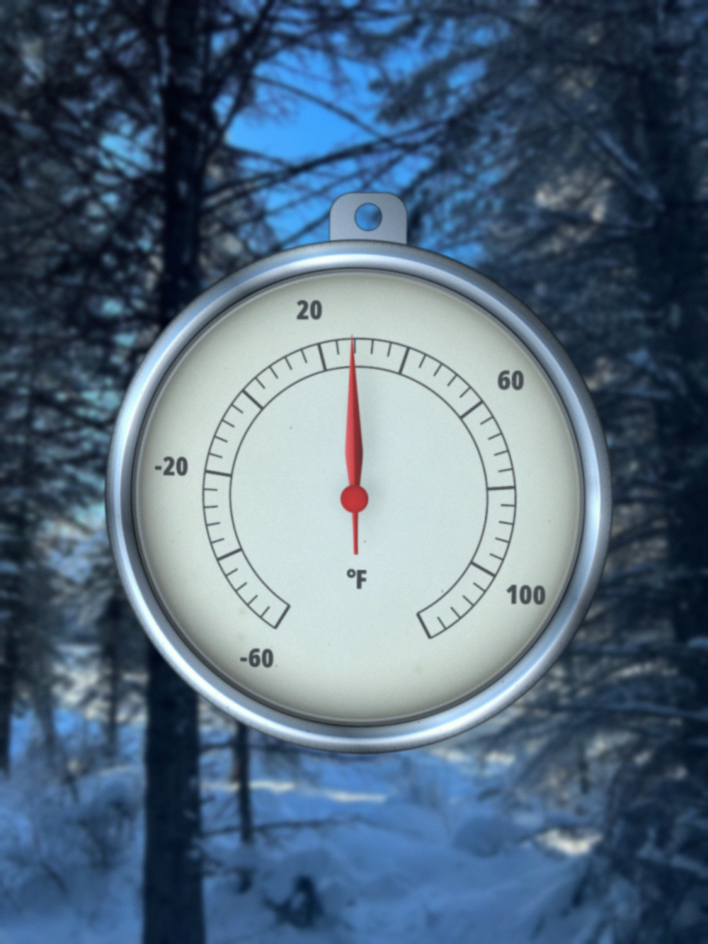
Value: 28; °F
